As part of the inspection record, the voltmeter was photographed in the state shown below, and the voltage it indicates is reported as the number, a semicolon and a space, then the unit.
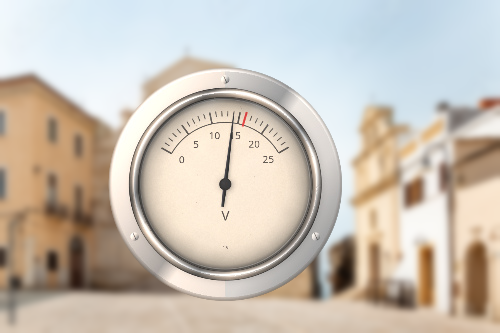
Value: 14; V
